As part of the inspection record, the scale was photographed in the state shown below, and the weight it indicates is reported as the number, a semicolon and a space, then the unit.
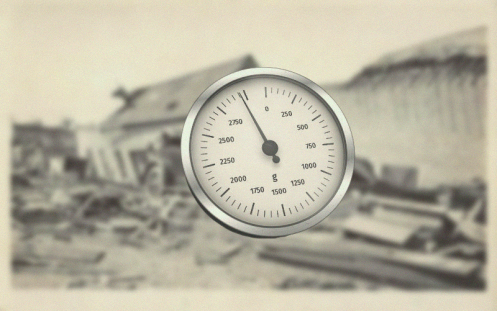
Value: 2950; g
